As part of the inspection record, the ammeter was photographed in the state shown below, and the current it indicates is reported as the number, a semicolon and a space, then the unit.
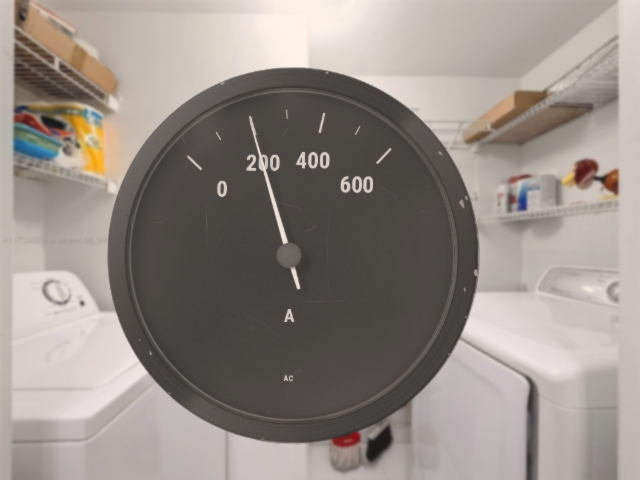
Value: 200; A
